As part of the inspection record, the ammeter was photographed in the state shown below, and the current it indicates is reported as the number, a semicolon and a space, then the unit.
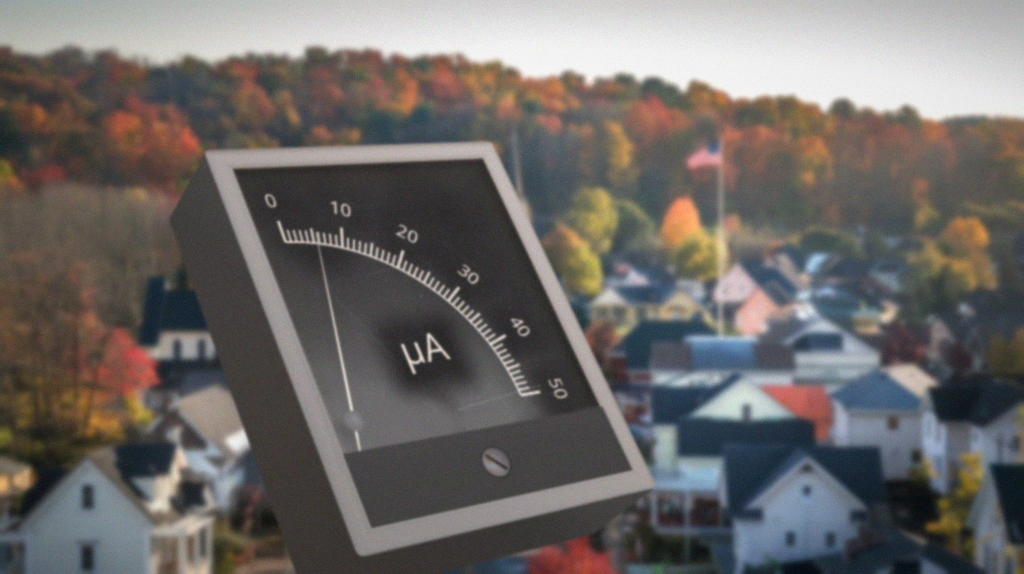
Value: 5; µA
